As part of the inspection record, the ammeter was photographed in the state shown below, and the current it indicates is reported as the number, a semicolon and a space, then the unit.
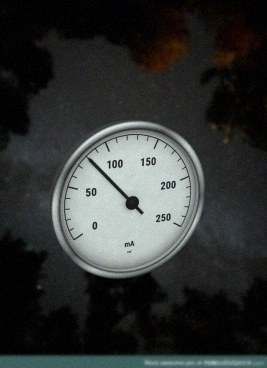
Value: 80; mA
